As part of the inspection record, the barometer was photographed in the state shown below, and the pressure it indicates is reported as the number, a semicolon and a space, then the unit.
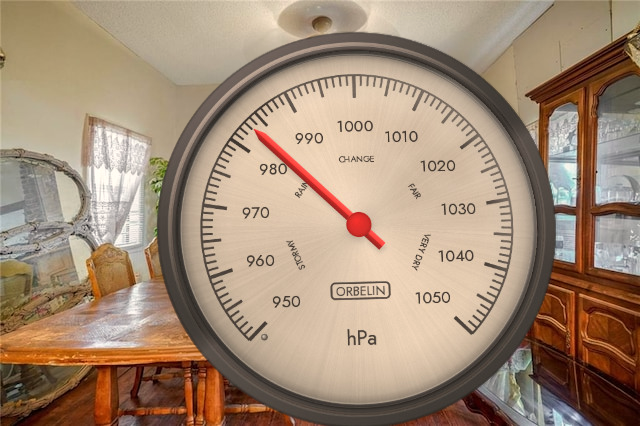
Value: 983; hPa
